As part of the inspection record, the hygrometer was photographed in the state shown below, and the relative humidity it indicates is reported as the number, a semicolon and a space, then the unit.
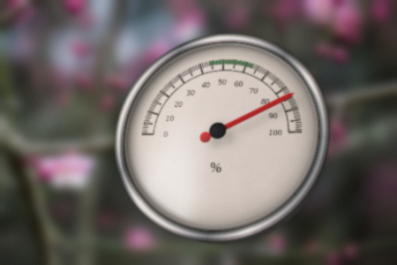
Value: 85; %
